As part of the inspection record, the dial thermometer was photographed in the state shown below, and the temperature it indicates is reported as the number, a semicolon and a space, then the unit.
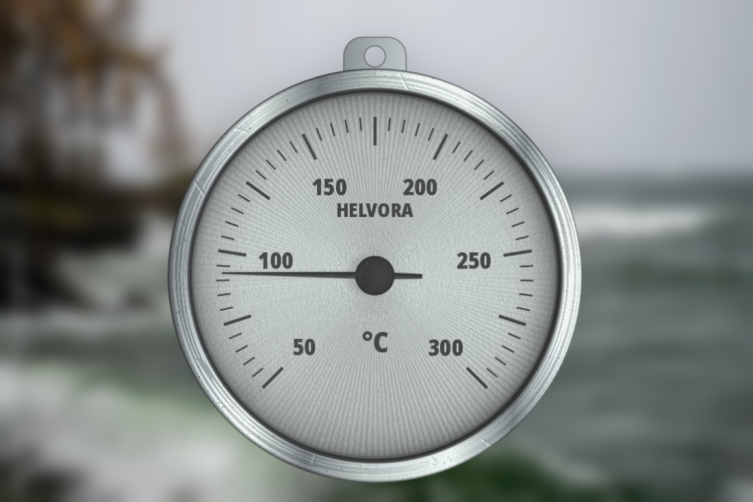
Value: 92.5; °C
